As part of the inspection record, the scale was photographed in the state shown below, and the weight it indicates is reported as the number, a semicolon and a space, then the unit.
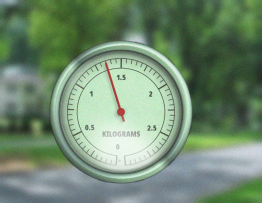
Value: 1.35; kg
